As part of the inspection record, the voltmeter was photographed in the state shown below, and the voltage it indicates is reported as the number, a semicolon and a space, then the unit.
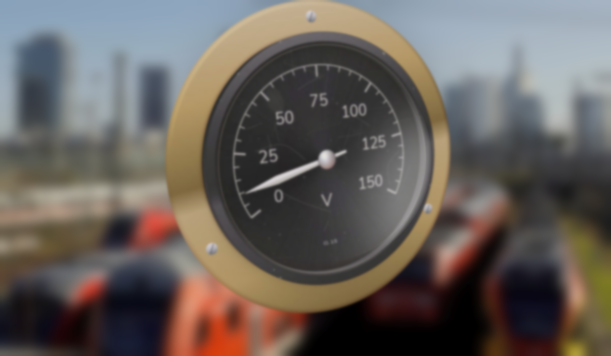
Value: 10; V
